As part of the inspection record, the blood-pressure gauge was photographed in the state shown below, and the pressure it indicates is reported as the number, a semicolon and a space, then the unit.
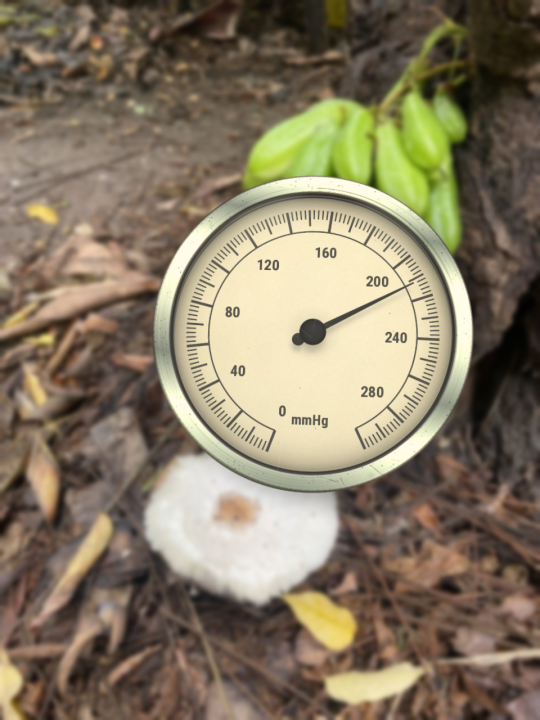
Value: 212; mmHg
